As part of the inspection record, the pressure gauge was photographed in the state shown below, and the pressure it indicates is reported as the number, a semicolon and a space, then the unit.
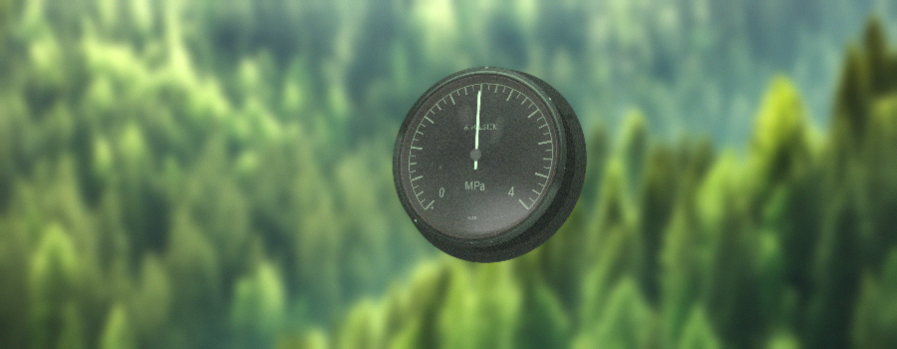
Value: 2; MPa
